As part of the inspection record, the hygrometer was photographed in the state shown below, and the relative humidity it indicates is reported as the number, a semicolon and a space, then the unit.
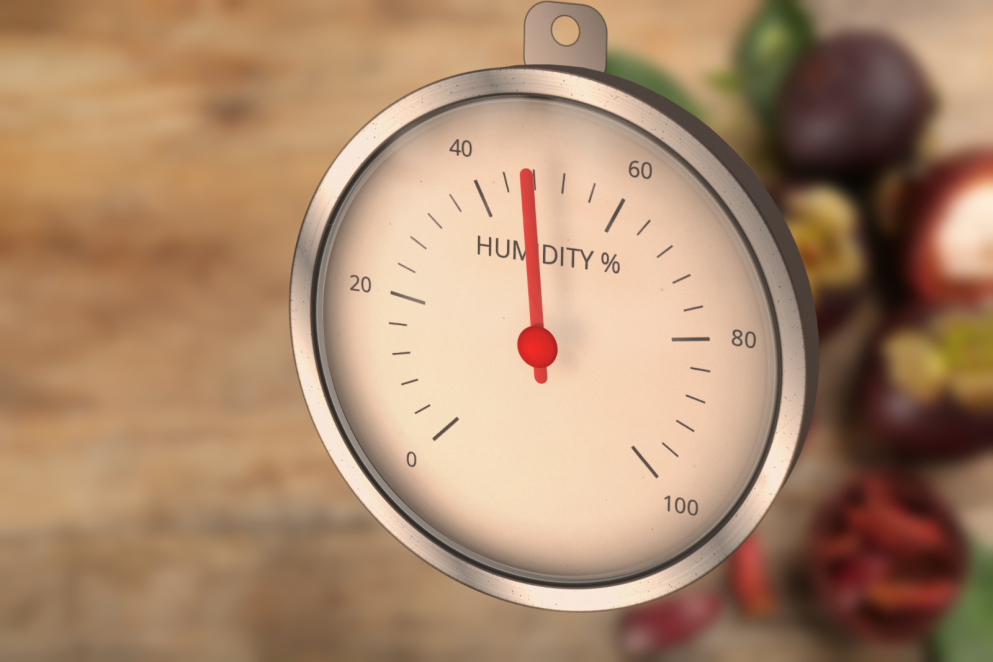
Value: 48; %
